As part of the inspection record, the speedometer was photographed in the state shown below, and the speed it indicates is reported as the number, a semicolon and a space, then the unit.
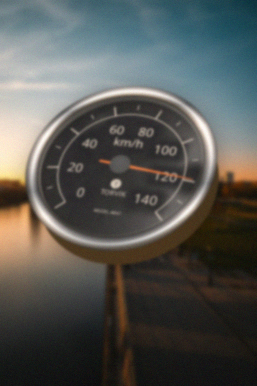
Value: 120; km/h
